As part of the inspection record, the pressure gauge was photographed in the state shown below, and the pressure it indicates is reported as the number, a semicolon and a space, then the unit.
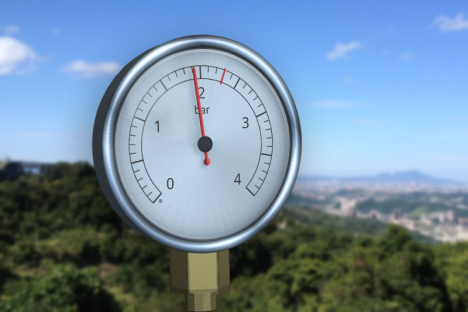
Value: 1.9; bar
